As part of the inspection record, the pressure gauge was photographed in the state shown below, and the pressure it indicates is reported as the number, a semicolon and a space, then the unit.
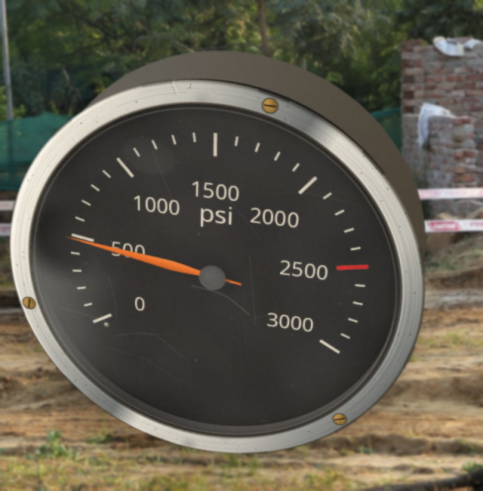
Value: 500; psi
